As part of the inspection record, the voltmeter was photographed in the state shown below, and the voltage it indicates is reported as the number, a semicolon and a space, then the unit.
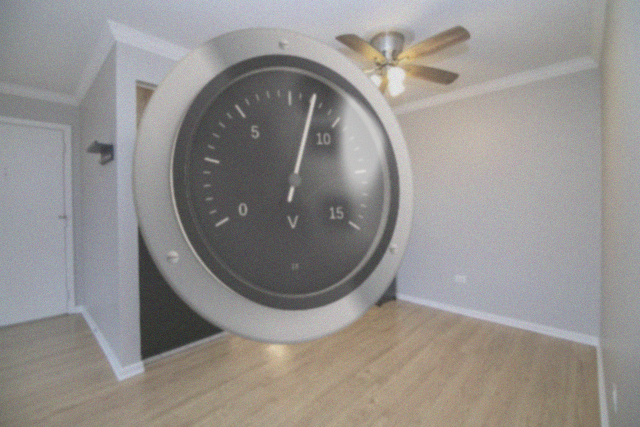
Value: 8.5; V
